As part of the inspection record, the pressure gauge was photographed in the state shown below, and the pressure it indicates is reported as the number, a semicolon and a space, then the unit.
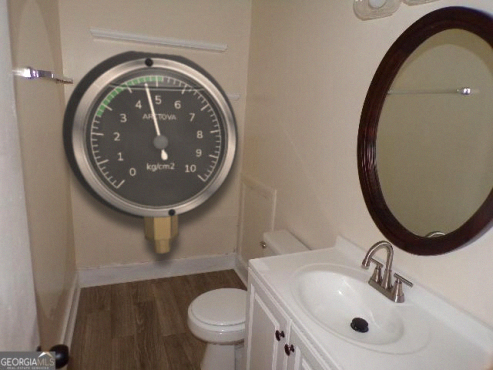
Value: 4.6; kg/cm²
